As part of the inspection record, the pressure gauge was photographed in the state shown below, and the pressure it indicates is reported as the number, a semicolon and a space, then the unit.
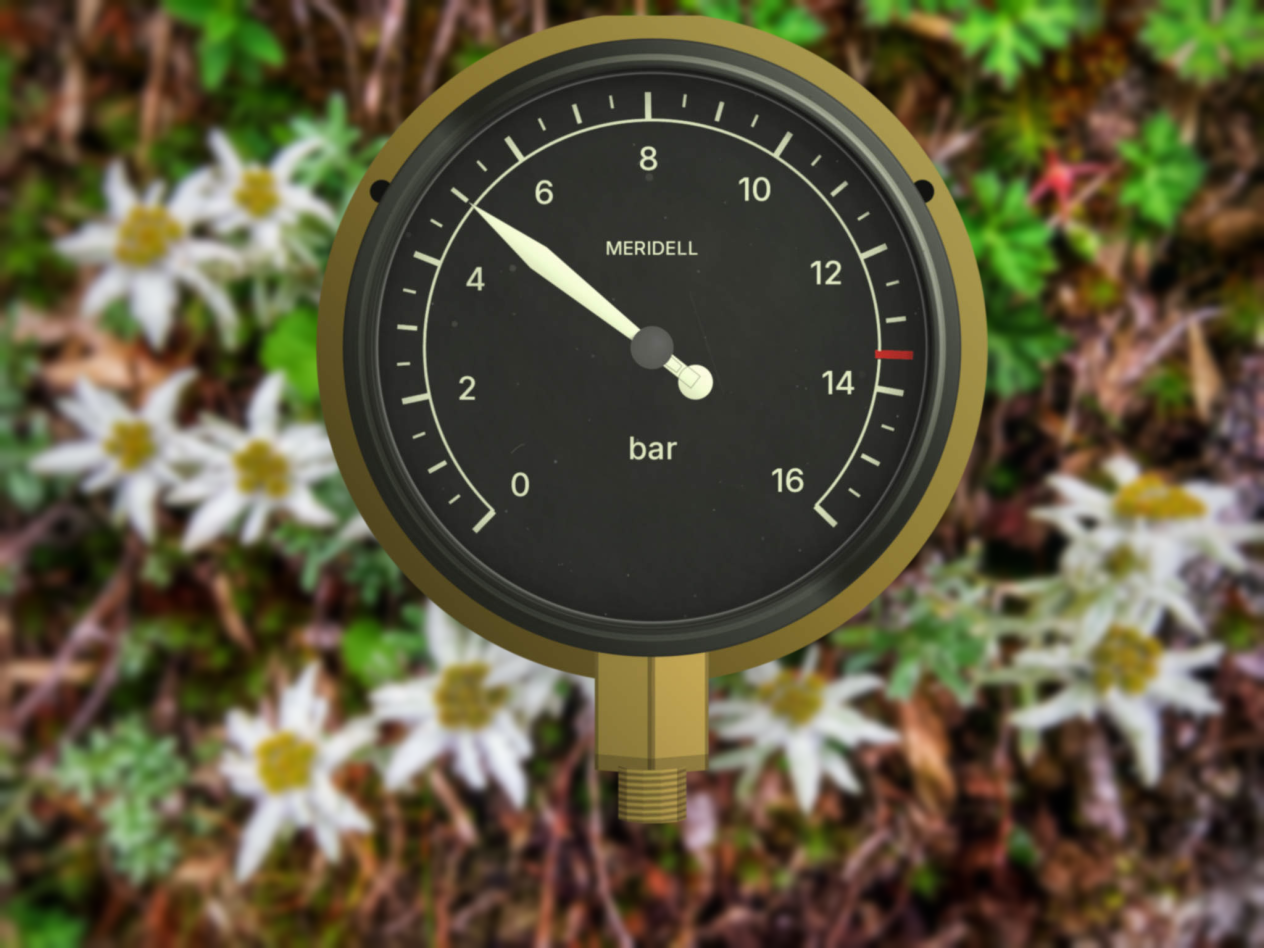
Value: 5; bar
